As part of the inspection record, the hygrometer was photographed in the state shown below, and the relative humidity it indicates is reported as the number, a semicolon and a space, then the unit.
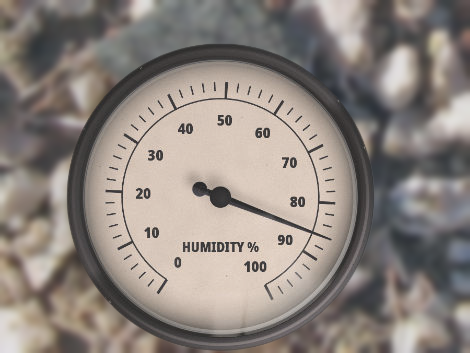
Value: 86; %
